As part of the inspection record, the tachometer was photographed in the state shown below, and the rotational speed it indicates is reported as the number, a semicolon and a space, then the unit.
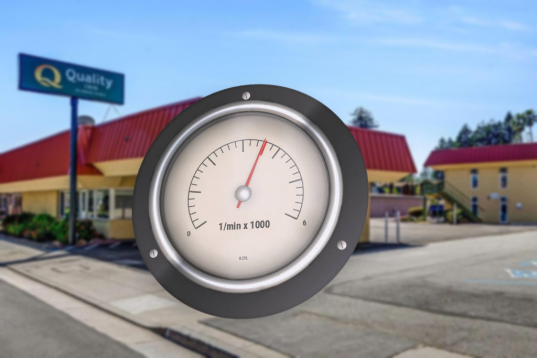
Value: 3600; rpm
